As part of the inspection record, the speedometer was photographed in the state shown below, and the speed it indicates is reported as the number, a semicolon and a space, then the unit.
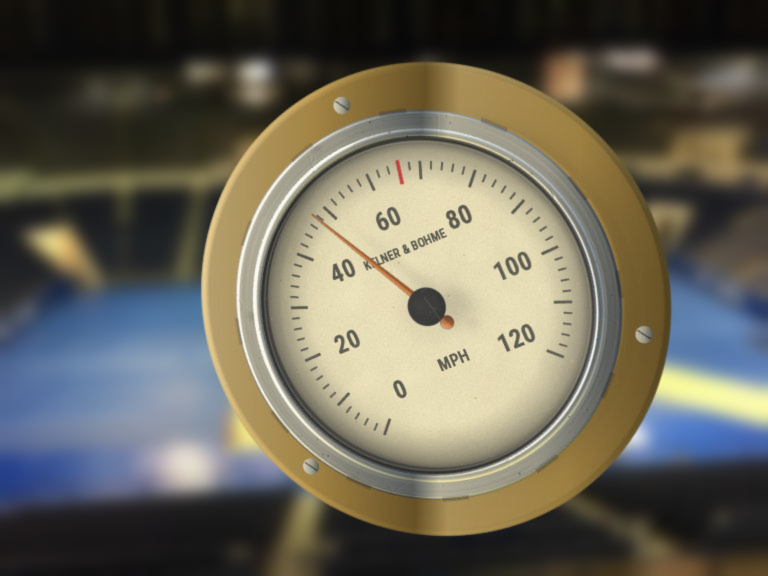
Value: 48; mph
